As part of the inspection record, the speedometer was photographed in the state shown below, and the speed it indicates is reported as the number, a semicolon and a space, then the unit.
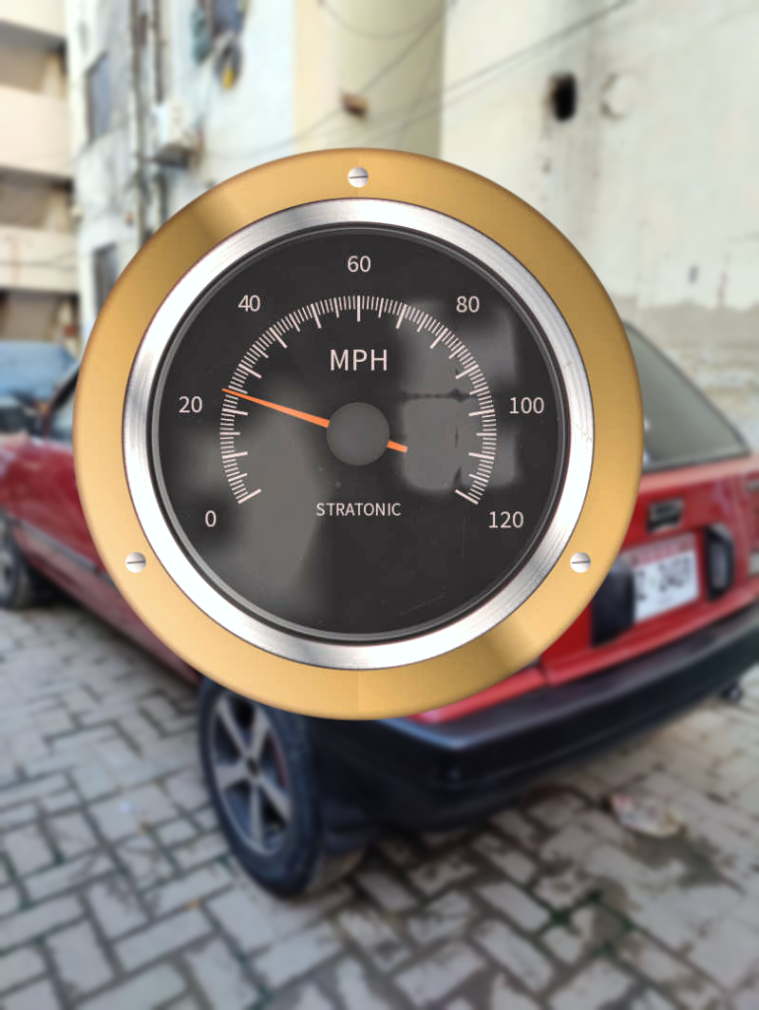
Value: 24; mph
